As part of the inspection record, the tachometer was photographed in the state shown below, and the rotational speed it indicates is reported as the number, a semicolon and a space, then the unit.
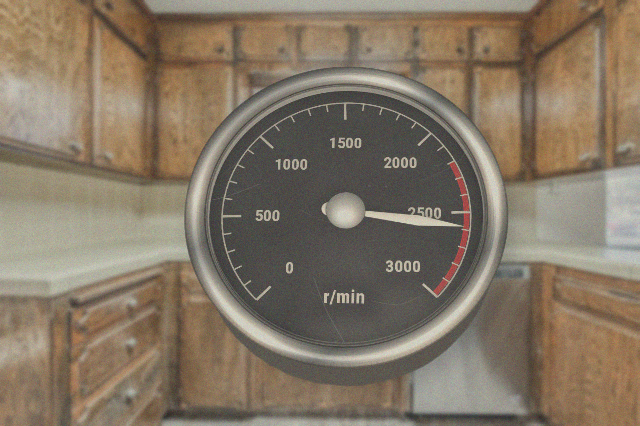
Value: 2600; rpm
